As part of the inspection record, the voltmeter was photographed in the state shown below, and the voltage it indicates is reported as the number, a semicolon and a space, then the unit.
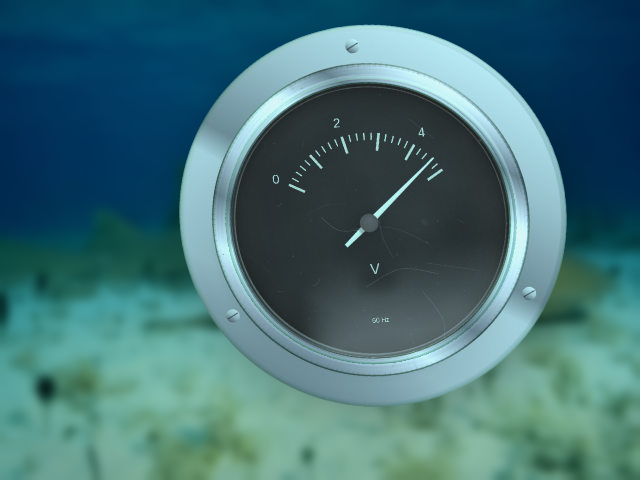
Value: 4.6; V
